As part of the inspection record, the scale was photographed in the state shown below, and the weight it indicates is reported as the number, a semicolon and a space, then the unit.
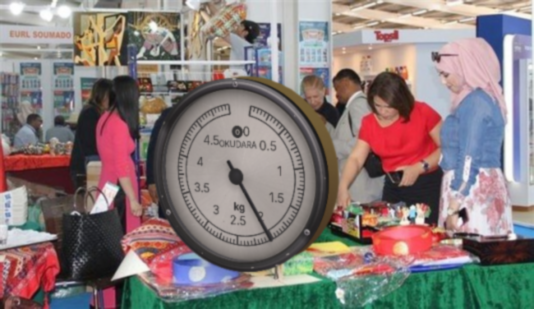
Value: 2; kg
